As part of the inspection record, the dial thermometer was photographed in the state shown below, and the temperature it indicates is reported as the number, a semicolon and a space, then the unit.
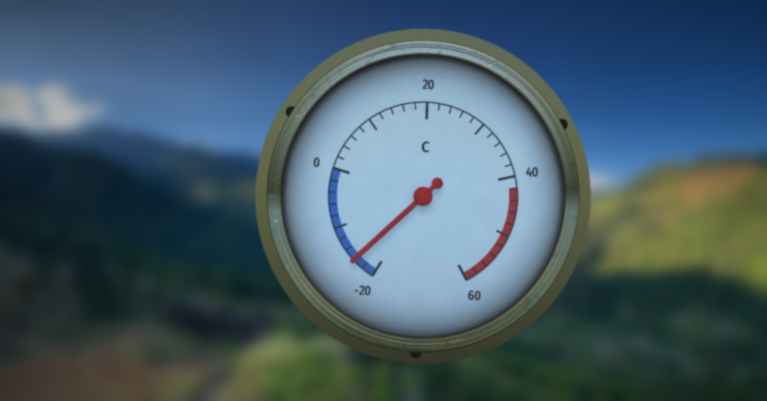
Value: -16; °C
